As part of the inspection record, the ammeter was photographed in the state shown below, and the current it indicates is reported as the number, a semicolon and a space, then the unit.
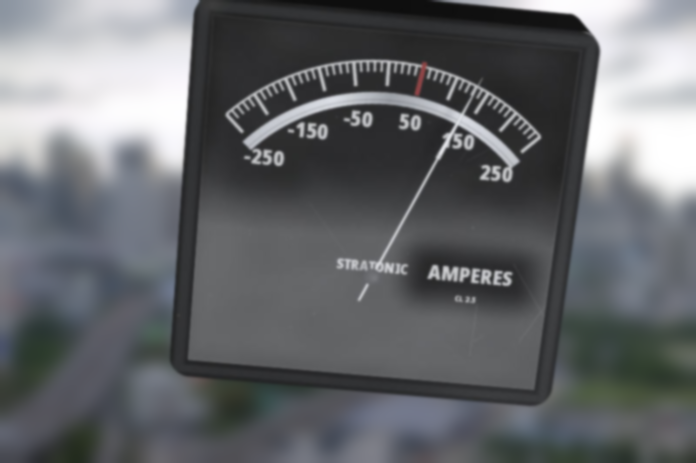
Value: 130; A
